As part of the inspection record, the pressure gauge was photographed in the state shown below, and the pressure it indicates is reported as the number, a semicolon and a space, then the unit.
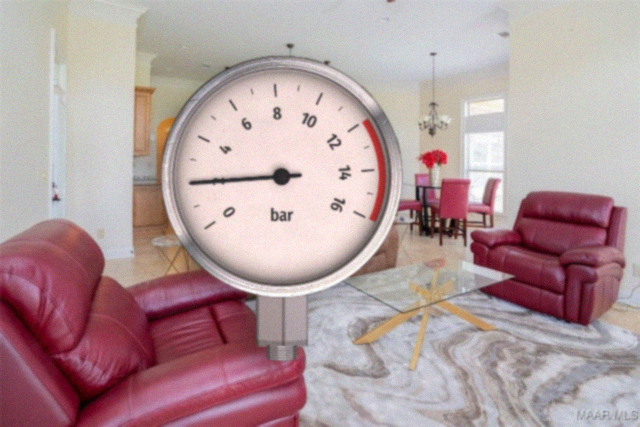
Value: 2; bar
